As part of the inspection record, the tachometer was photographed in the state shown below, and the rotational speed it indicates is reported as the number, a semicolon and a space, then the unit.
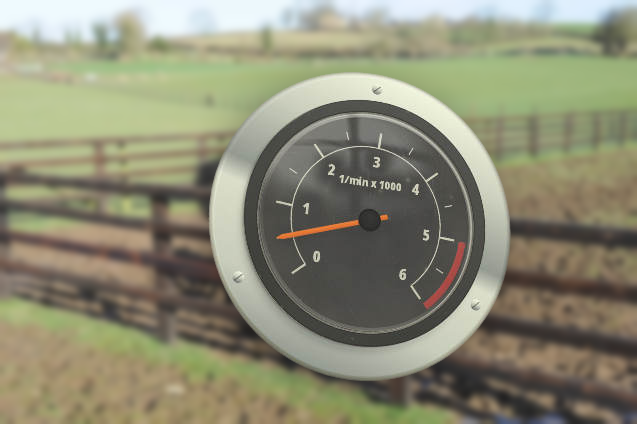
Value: 500; rpm
